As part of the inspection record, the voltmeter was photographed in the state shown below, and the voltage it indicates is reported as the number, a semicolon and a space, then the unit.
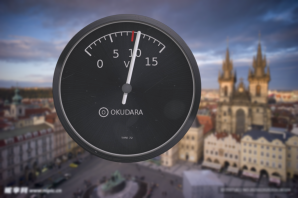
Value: 10; V
